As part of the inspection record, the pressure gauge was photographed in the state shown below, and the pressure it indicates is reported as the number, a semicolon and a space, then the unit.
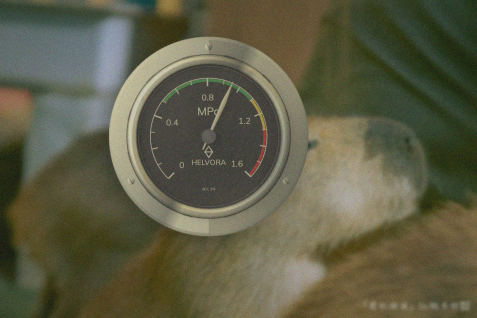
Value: 0.95; MPa
